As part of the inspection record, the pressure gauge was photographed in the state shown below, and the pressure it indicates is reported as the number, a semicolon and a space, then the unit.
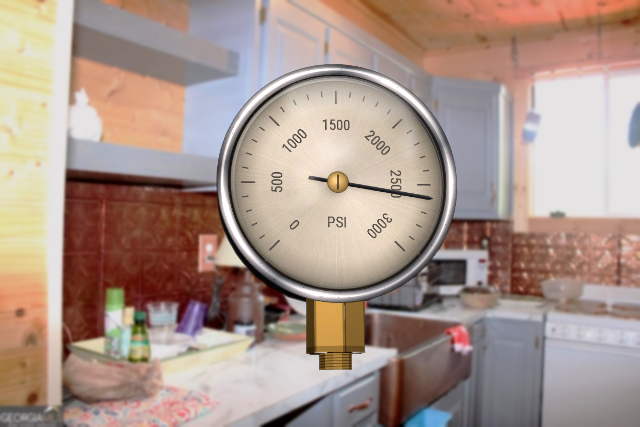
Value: 2600; psi
